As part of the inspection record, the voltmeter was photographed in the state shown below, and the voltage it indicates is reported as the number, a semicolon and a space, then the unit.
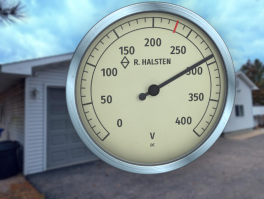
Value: 290; V
